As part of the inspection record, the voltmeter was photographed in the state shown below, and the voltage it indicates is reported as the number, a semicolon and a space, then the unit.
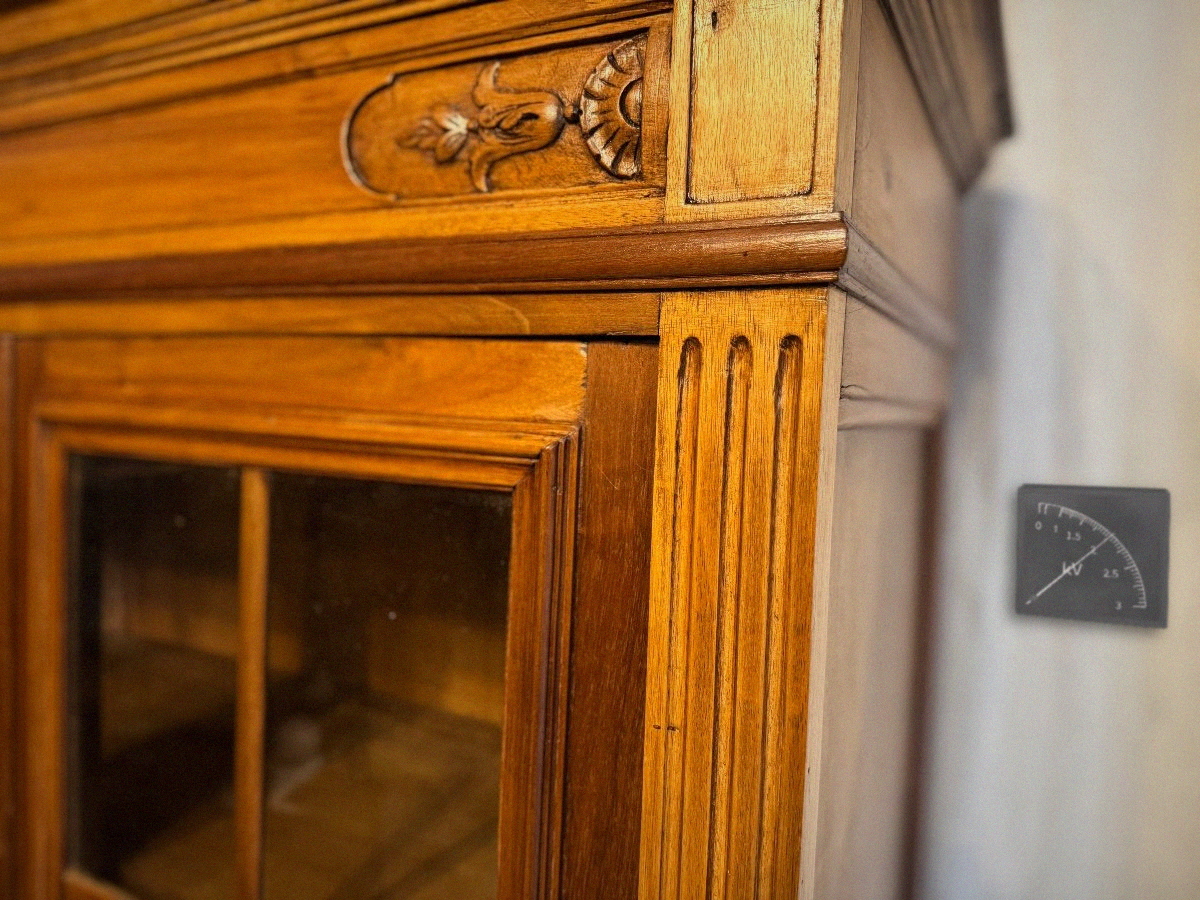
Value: 2; kV
